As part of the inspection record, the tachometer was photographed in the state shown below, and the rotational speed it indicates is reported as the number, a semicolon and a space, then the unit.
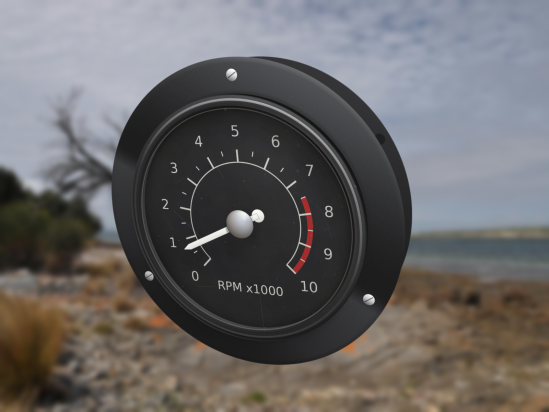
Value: 750; rpm
